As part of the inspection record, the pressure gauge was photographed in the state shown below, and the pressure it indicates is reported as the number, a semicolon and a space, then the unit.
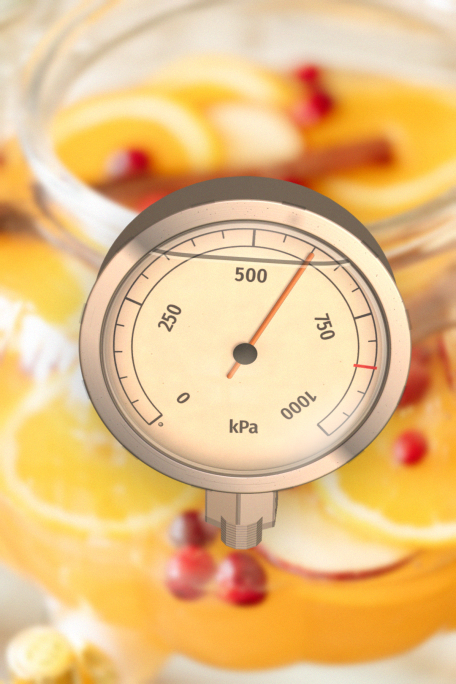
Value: 600; kPa
